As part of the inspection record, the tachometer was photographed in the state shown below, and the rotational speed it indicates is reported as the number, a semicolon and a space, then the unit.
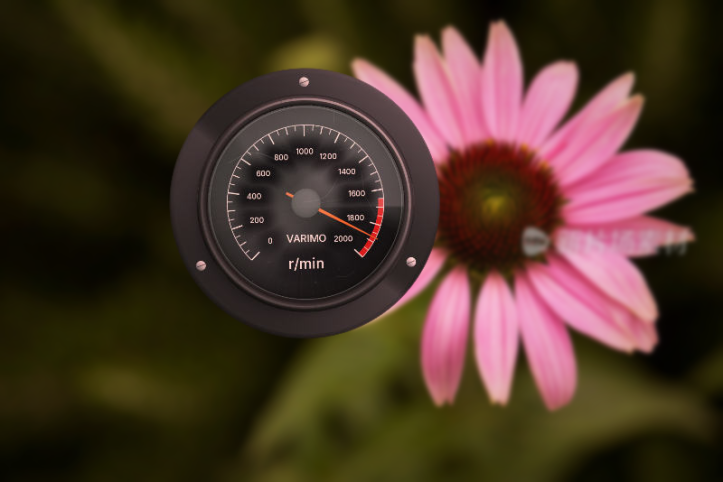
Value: 1875; rpm
